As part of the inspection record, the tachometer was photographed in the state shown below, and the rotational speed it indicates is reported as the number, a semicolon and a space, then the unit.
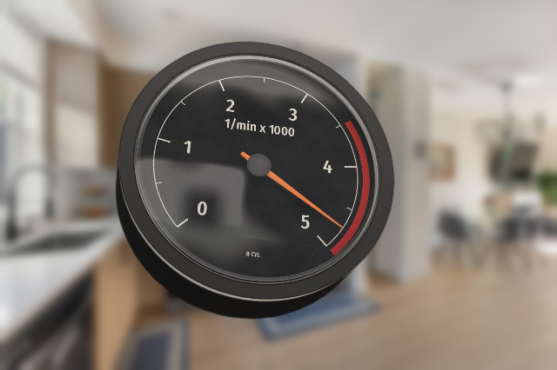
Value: 4750; rpm
